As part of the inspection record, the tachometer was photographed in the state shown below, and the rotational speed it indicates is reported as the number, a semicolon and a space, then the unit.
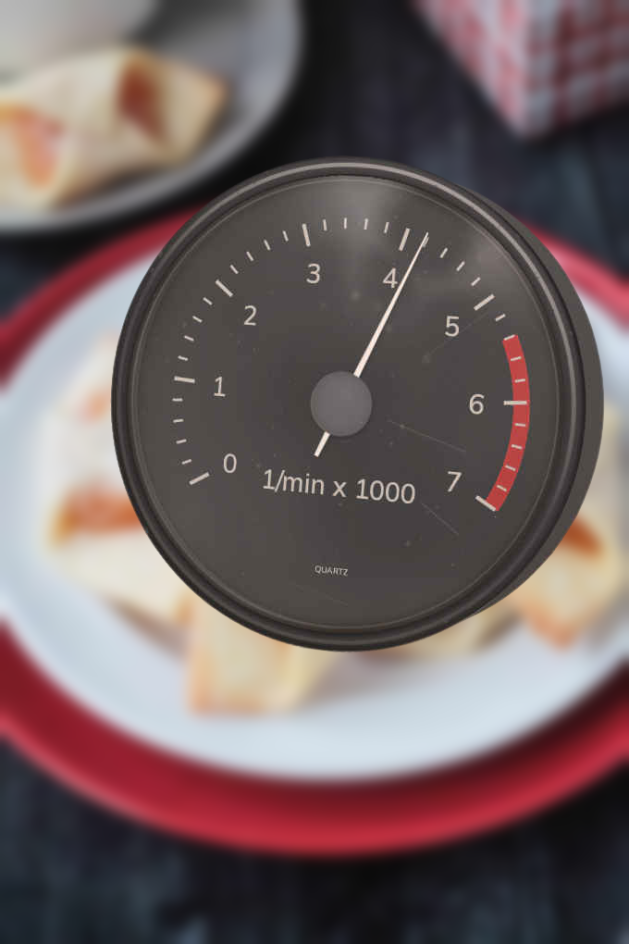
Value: 4200; rpm
